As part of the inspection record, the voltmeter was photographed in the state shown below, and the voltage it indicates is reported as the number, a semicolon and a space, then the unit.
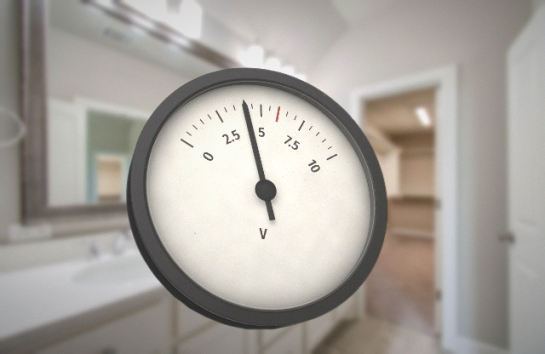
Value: 4; V
